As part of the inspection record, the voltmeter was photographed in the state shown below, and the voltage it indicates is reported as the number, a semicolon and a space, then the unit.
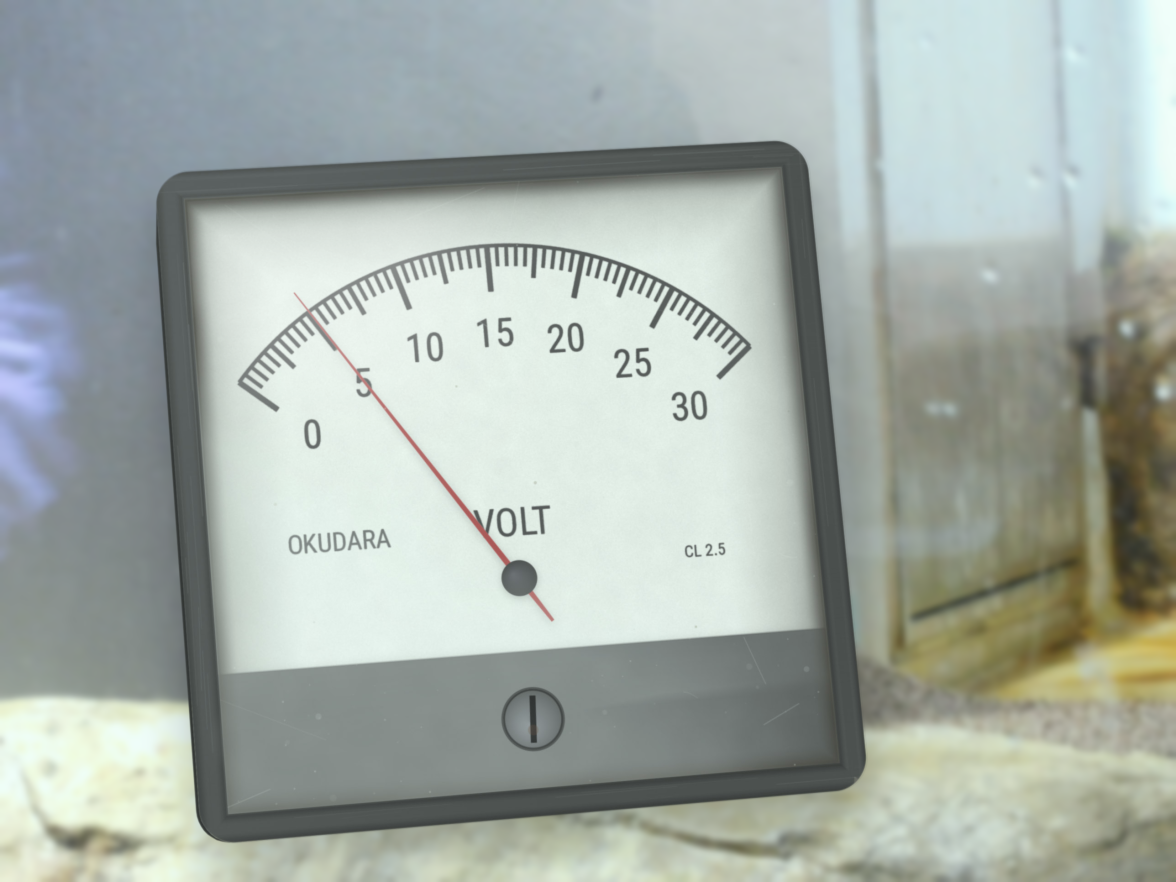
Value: 5; V
